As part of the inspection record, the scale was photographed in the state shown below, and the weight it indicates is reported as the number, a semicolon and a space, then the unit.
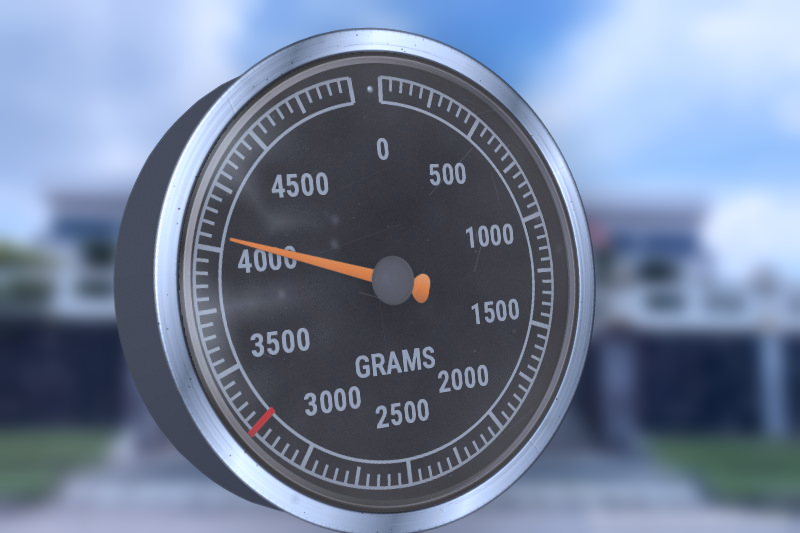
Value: 4050; g
